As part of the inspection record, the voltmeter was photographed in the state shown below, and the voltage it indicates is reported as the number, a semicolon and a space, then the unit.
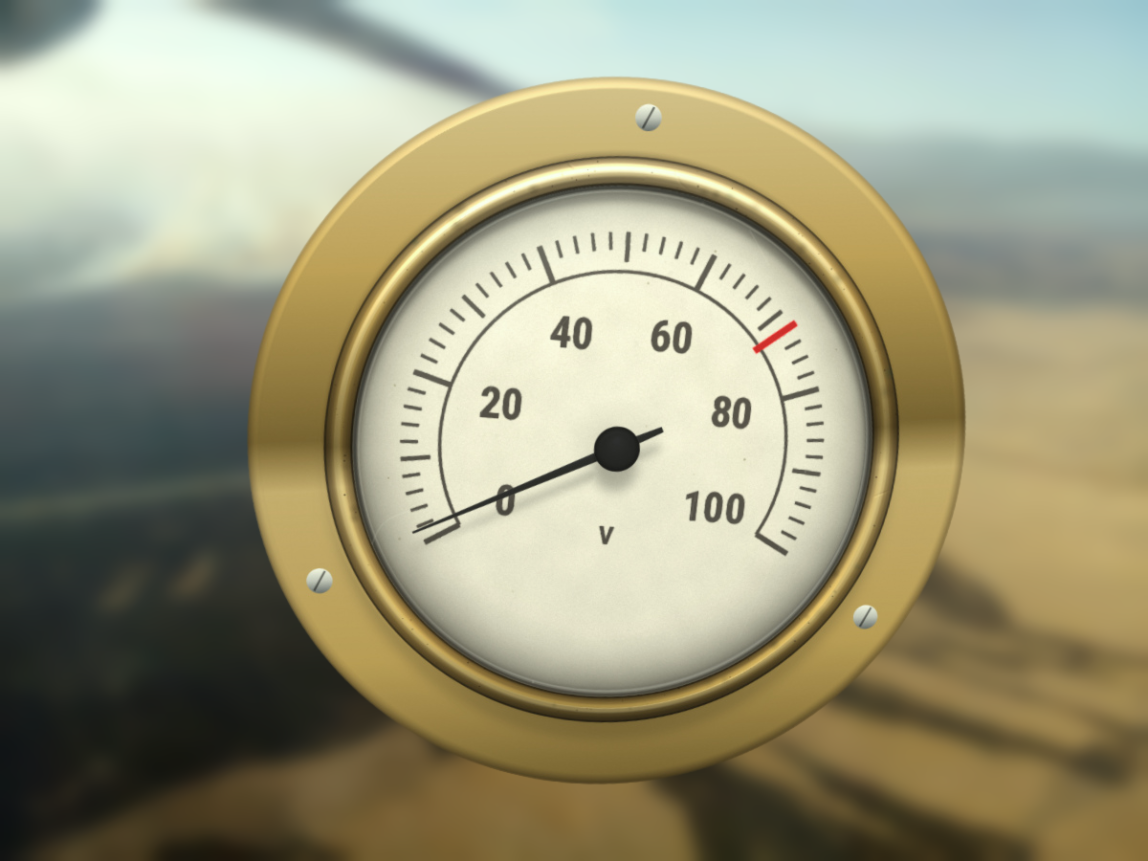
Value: 2; V
